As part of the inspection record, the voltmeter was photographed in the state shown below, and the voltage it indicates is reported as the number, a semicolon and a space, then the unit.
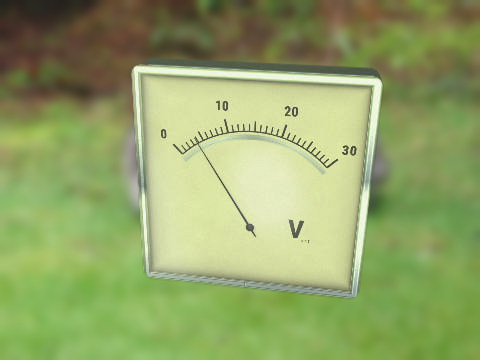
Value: 4; V
